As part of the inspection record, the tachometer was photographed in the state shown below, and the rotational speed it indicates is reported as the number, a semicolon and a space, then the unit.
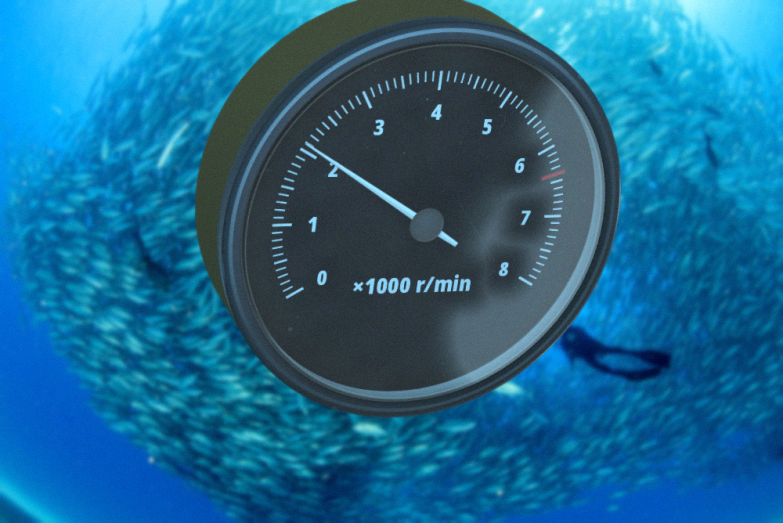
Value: 2100; rpm
